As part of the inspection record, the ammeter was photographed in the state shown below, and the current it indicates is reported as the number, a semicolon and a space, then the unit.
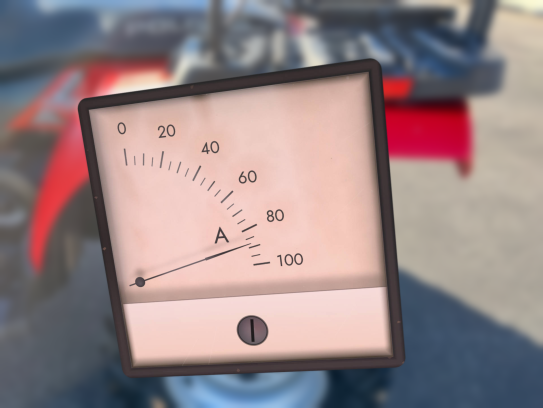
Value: 87.5; A
